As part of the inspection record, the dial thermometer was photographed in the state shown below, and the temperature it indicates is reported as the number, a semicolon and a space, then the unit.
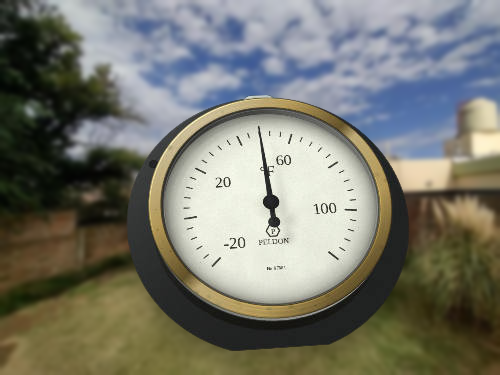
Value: 48; °F
